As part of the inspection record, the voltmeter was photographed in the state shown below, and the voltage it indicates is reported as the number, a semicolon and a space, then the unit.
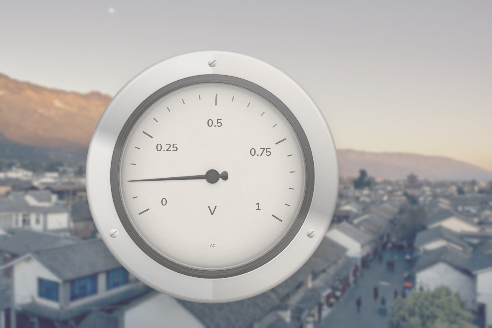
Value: 0.1; V
